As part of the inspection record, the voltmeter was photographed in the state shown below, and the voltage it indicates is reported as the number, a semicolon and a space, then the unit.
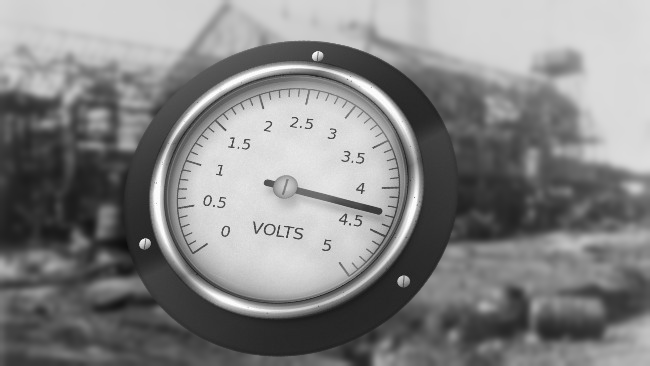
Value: 4.3; V
